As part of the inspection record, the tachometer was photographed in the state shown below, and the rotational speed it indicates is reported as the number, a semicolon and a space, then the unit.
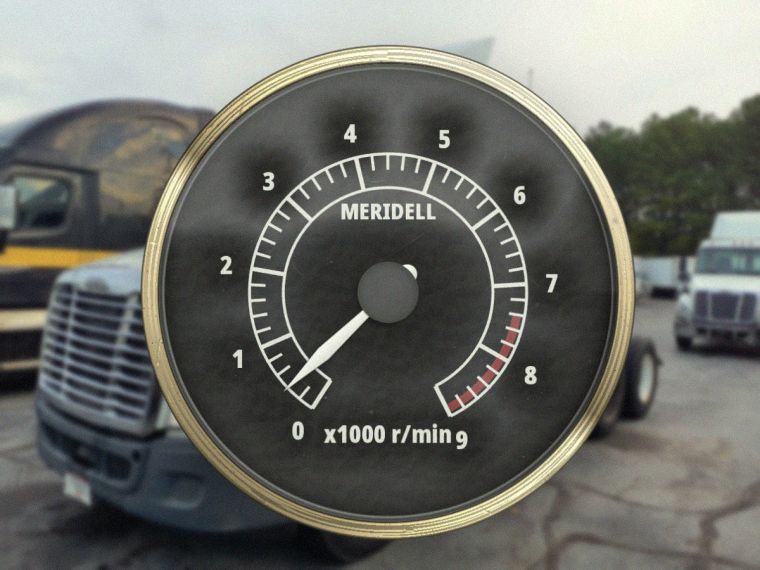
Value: 400; rpm
